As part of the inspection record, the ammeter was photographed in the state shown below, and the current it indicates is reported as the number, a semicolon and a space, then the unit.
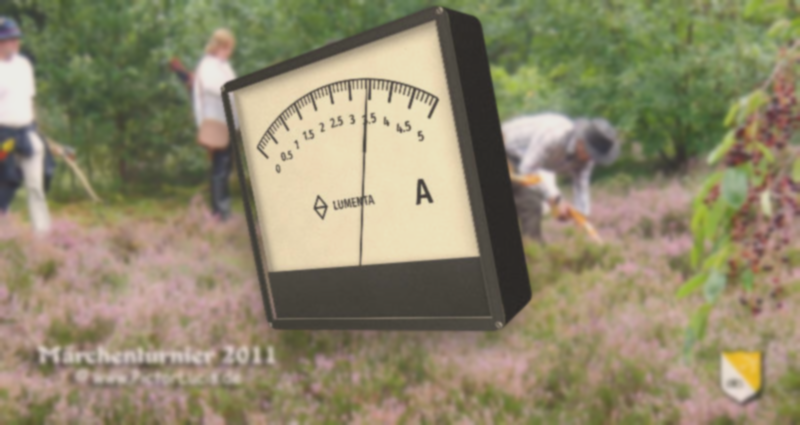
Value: 3.5; A
